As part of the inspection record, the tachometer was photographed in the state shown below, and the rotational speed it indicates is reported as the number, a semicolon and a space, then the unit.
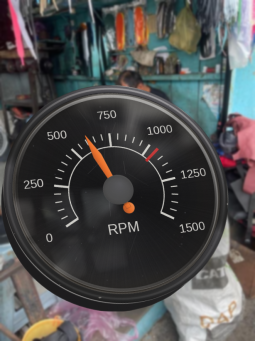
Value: 600; rpm
